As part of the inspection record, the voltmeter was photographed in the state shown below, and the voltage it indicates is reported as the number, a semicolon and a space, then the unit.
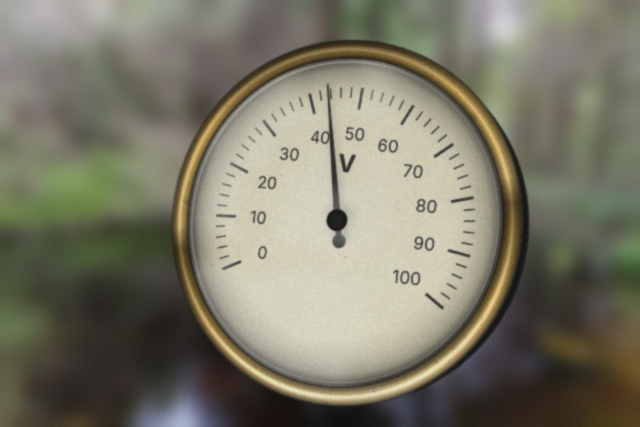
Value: 44; V
